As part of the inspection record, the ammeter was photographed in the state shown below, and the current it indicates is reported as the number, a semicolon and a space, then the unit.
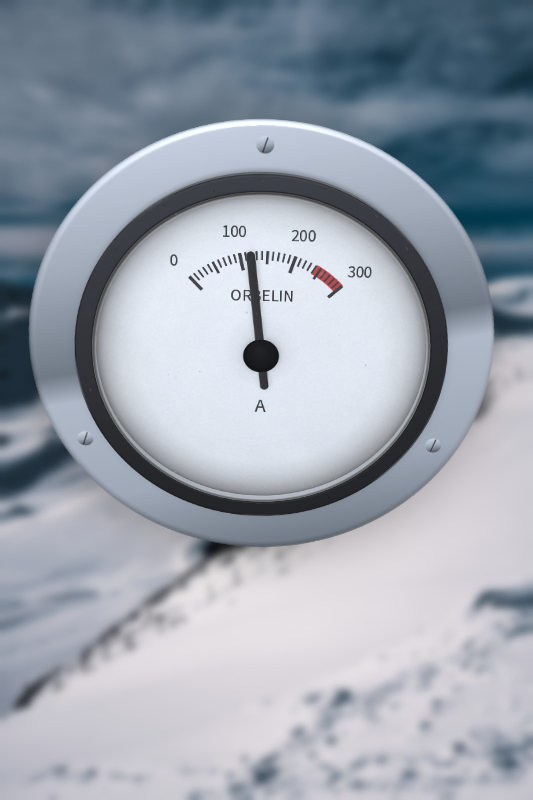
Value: 120; A
